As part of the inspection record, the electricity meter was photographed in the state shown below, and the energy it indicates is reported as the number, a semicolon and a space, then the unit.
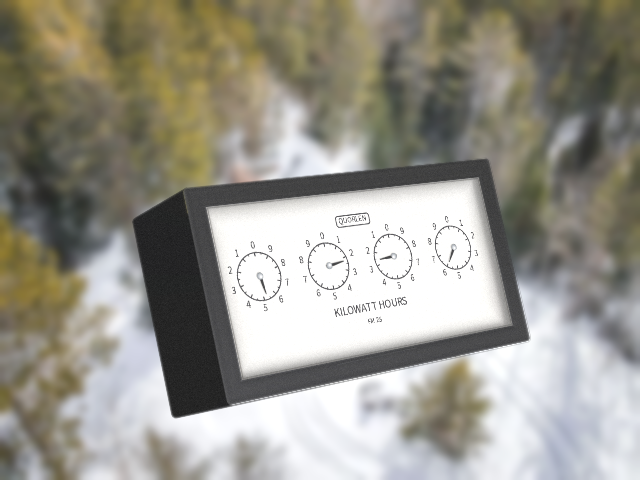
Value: 5226; kWh
